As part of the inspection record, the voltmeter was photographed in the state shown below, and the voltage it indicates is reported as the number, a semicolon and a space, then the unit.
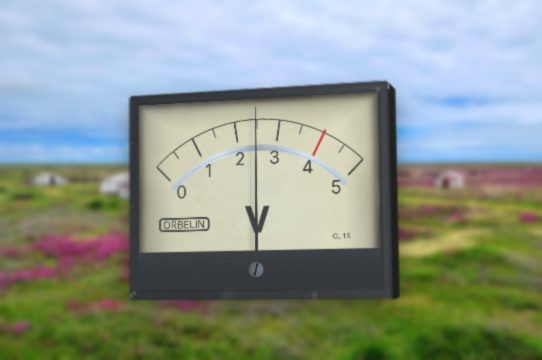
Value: 2.5; V
